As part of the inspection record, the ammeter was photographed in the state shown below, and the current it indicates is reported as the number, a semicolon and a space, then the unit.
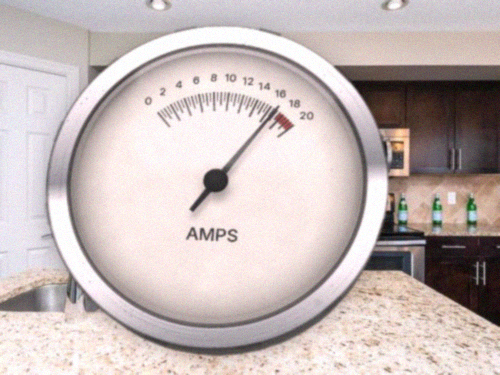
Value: 17; A
